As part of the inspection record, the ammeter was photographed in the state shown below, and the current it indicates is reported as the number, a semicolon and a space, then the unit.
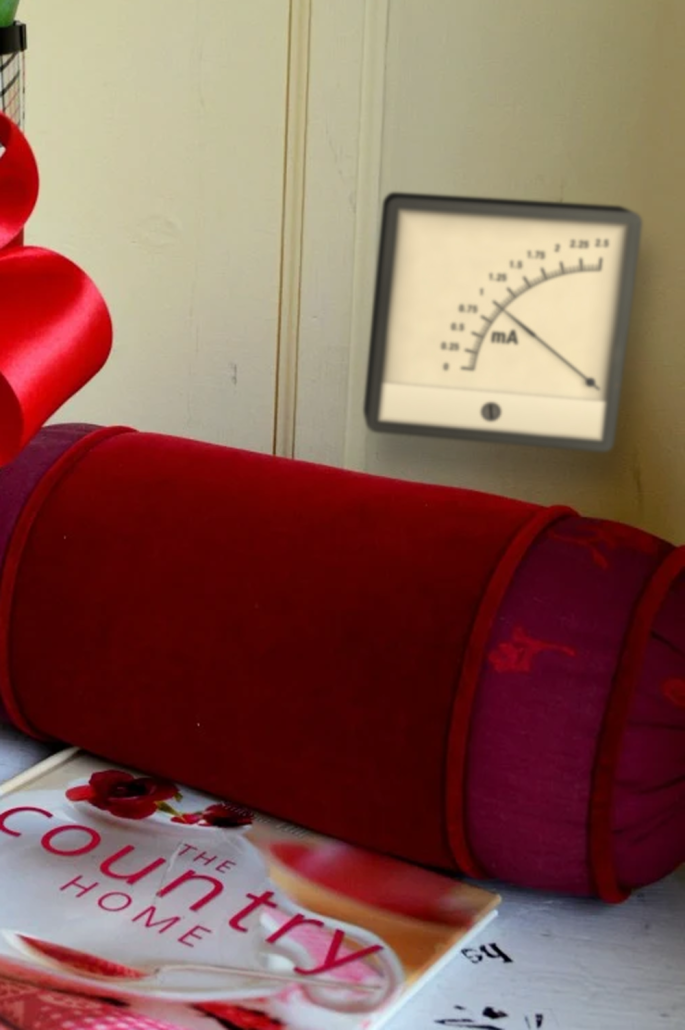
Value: 1; mA
